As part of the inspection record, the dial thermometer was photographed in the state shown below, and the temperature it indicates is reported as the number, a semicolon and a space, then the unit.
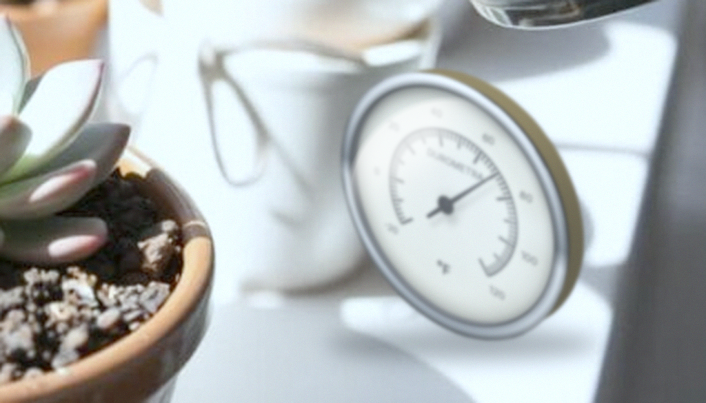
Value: 70; °F
